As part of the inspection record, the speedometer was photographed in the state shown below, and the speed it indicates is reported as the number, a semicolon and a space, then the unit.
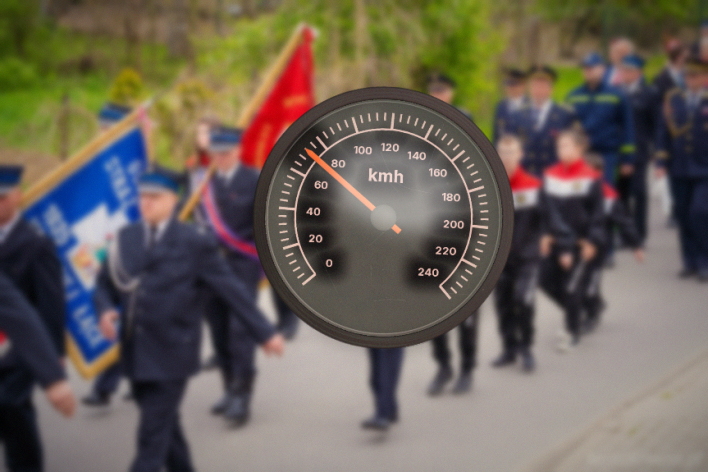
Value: 72; km/h
